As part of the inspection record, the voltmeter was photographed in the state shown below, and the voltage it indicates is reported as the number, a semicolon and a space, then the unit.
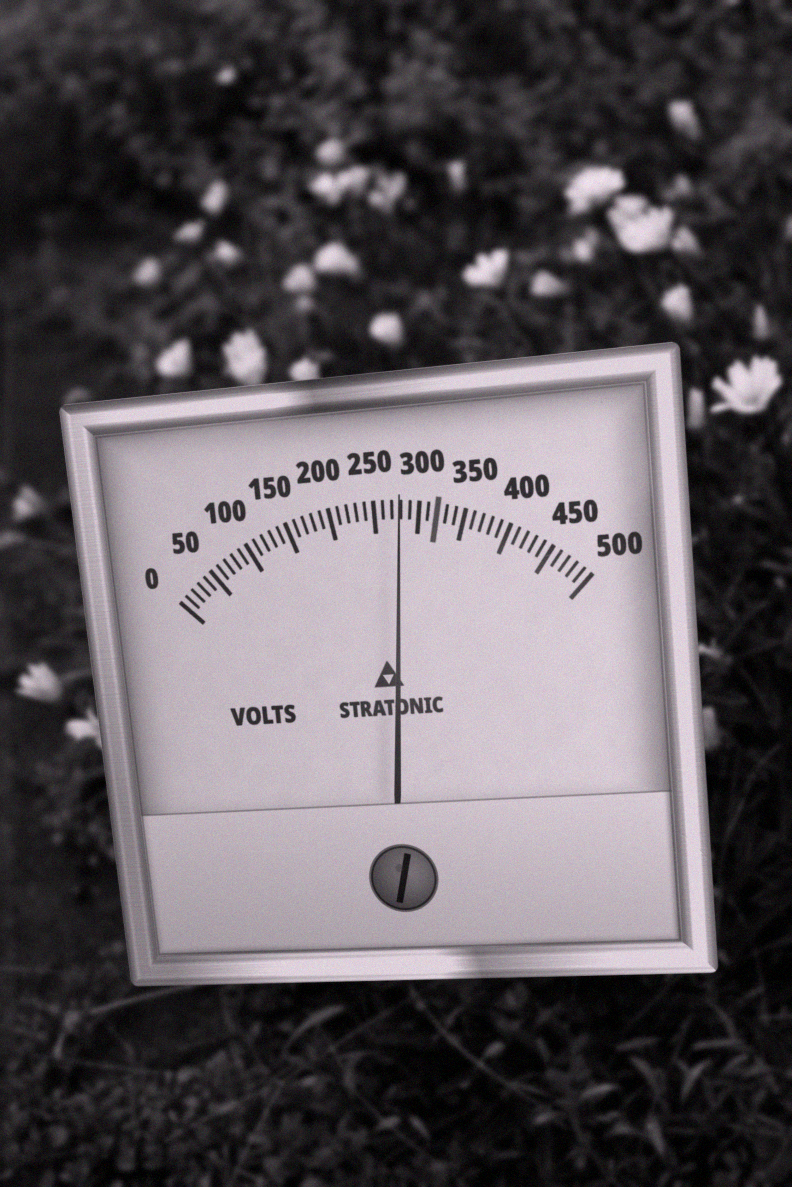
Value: 280; V
